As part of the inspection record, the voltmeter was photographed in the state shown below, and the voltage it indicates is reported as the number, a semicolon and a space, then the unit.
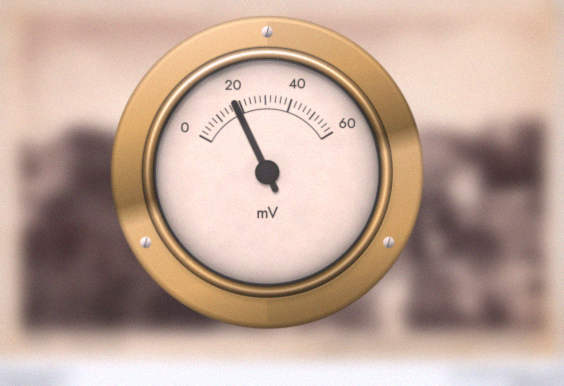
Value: 18; mV
